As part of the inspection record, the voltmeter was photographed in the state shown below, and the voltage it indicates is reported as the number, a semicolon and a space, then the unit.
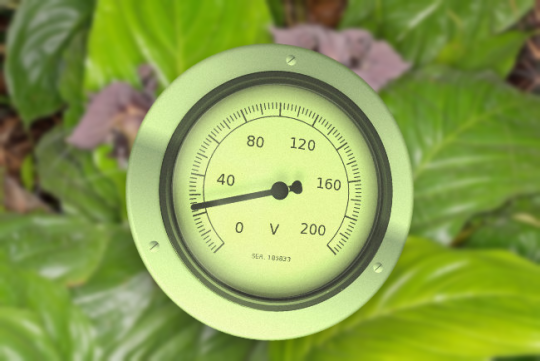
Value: 24; V
